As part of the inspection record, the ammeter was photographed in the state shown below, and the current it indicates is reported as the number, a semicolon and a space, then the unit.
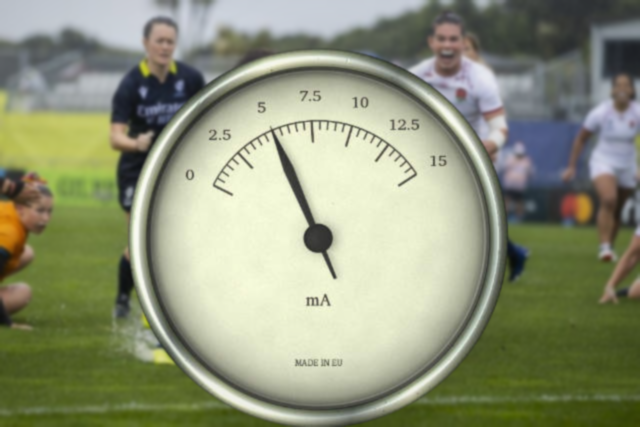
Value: 5; mA
